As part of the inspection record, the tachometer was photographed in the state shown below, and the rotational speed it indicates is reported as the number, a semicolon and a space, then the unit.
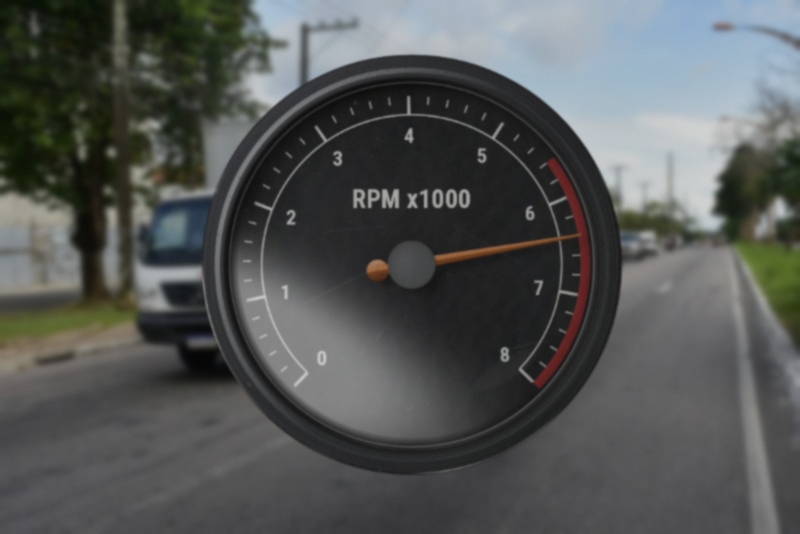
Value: 6400; rpm
